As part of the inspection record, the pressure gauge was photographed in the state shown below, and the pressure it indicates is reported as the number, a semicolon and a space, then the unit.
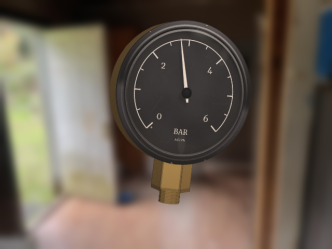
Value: 2.75; bar
